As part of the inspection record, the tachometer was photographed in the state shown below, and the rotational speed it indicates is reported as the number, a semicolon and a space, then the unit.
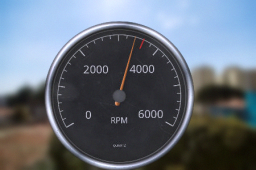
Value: 3400; rpm
